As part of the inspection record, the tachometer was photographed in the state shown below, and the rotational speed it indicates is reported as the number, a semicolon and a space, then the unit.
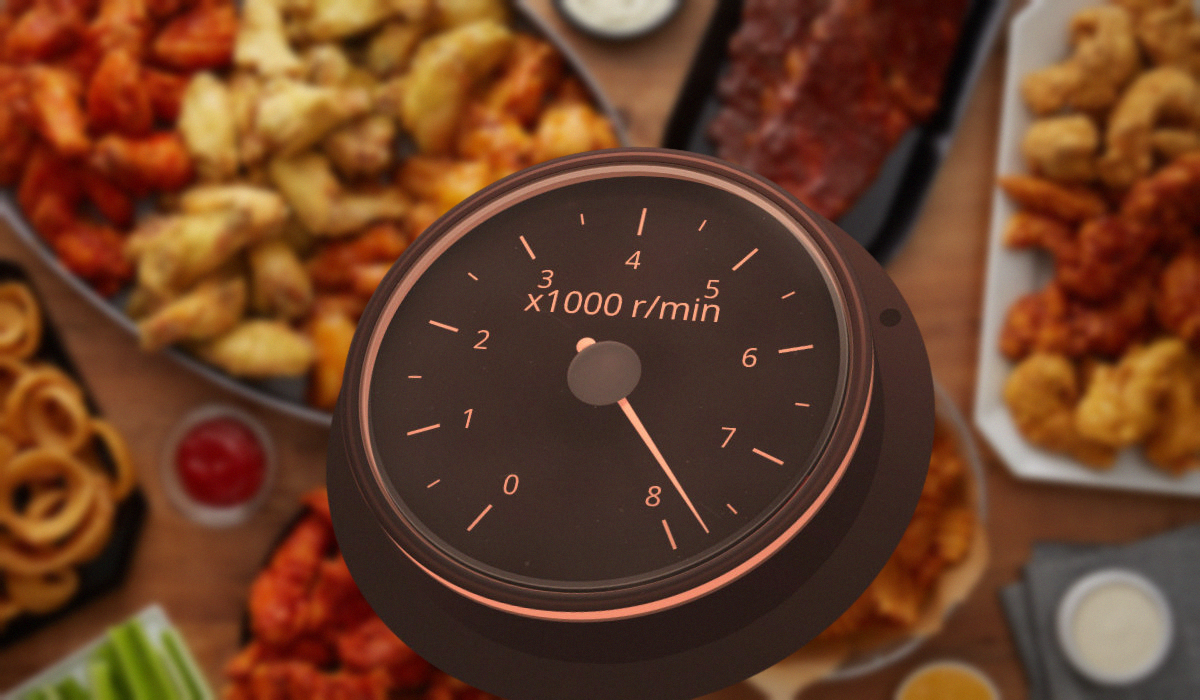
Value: 7750; rpm
